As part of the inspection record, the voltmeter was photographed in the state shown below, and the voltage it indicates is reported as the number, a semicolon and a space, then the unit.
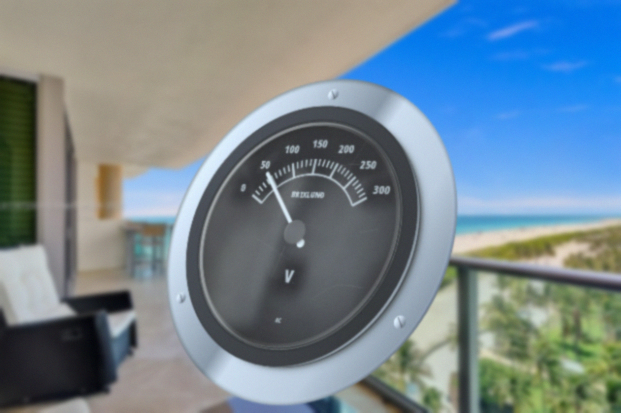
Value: 50; V
